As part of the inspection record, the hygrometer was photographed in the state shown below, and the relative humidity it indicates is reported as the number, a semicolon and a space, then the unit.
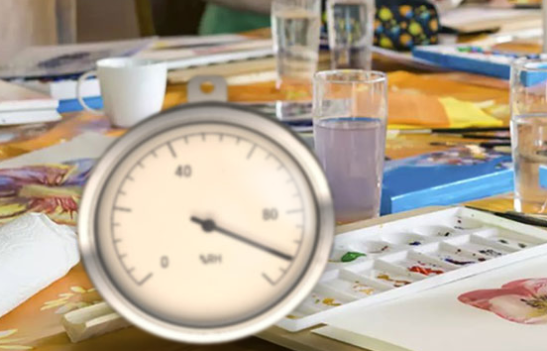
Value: 92; %
